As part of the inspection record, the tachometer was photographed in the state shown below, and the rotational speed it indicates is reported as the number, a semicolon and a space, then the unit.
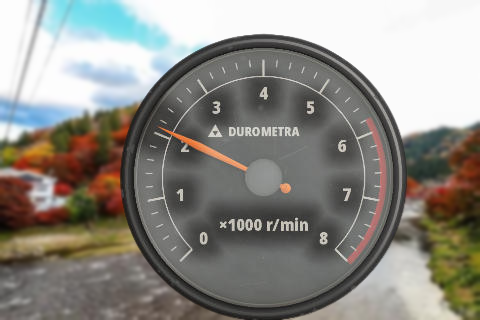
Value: 2100; rpm
